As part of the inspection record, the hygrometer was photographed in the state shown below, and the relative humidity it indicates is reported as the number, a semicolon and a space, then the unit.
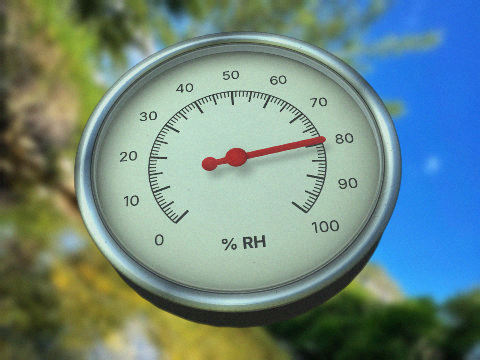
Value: 80; %
